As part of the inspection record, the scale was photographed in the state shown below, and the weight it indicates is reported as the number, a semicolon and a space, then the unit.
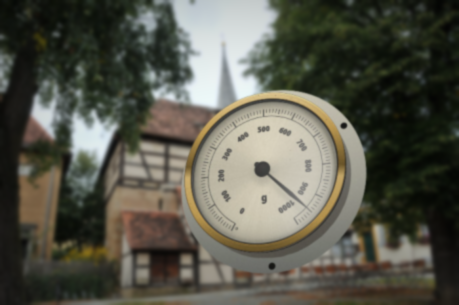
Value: 950; g
